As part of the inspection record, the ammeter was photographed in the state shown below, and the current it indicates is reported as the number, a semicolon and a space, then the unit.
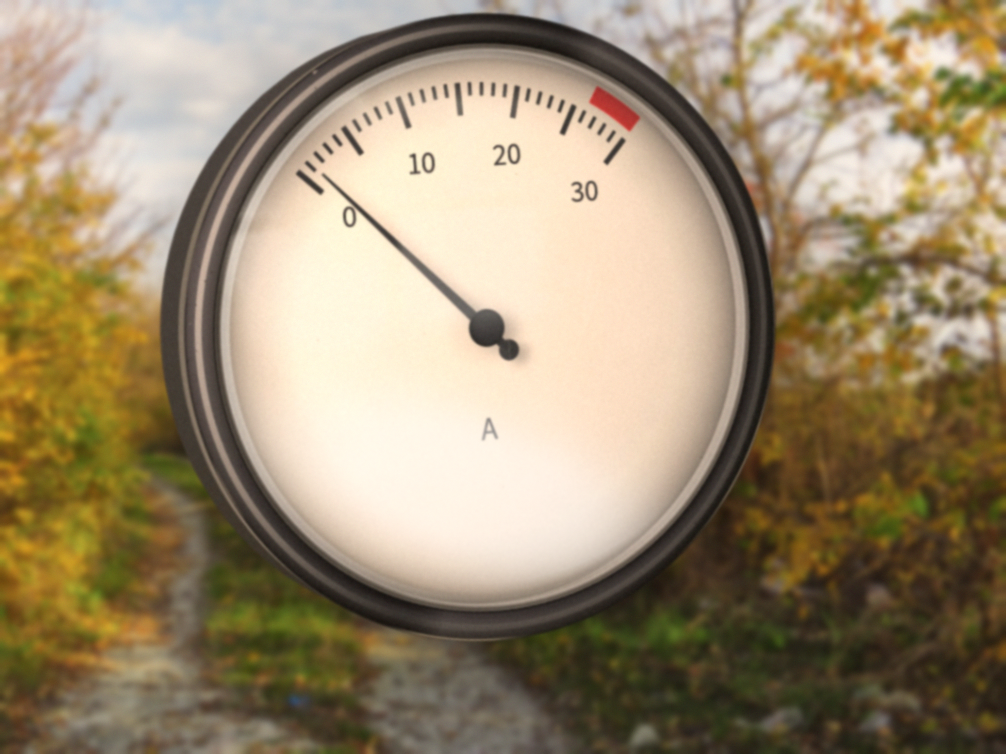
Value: 1; A
